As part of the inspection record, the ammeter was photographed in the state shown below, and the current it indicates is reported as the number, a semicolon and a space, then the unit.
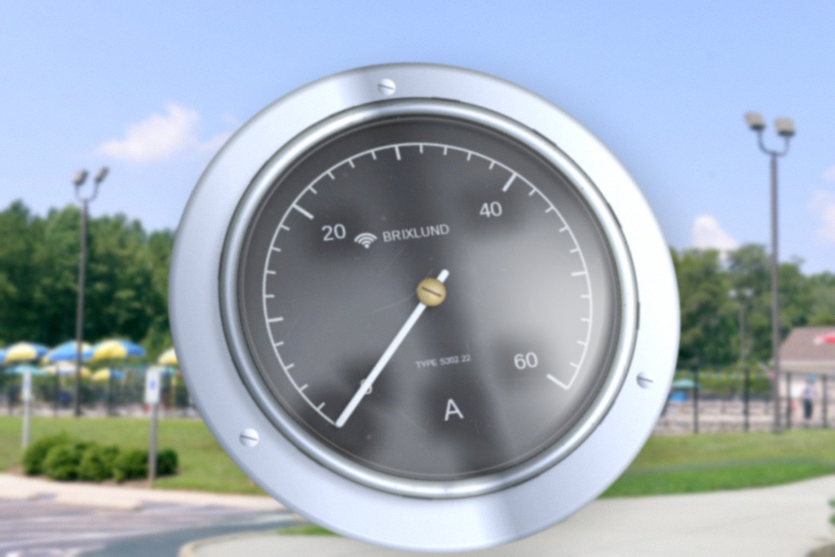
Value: 0; A
